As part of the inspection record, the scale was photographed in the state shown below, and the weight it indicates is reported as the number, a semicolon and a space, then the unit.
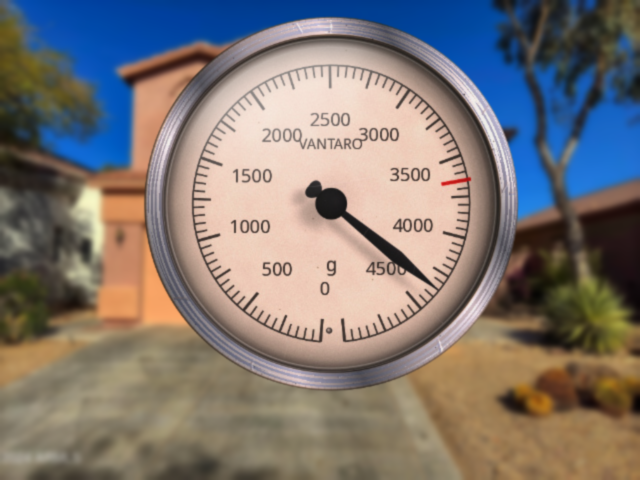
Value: 4350; g
